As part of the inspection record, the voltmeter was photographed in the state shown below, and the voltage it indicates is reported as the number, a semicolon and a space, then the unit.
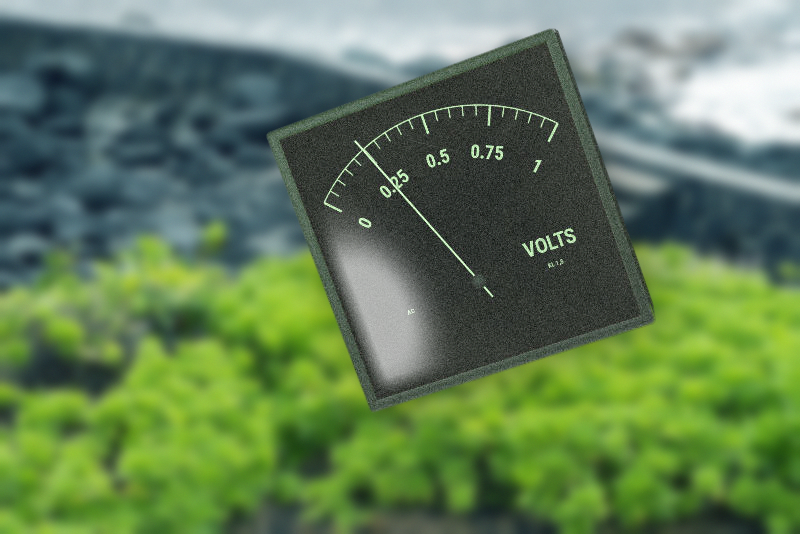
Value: 0.25; V
